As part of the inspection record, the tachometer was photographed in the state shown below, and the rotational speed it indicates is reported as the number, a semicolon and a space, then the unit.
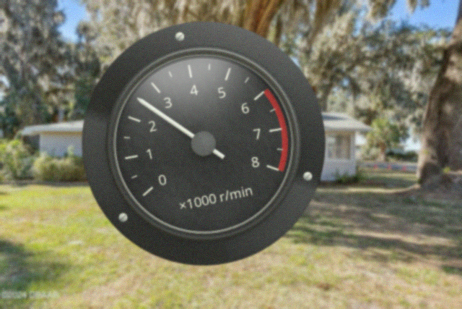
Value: 2500; rpm
